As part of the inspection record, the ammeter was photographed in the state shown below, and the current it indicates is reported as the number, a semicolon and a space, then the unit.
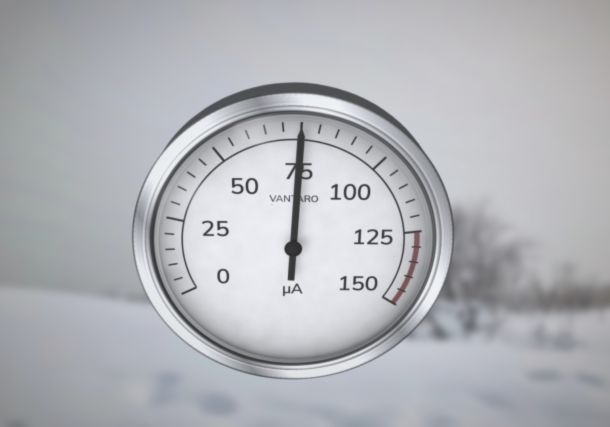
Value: 75; µA
